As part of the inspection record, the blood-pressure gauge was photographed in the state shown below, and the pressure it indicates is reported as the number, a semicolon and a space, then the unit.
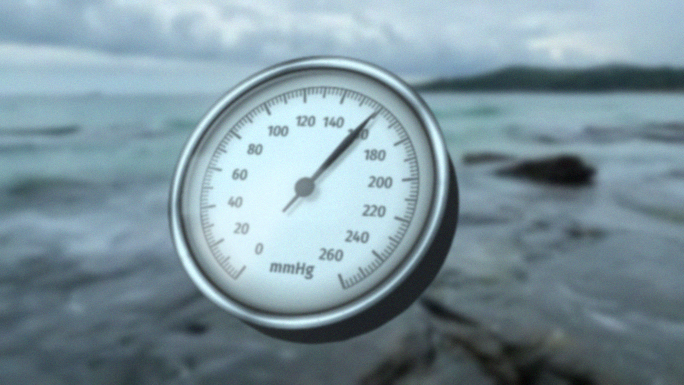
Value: 160; mmHg
